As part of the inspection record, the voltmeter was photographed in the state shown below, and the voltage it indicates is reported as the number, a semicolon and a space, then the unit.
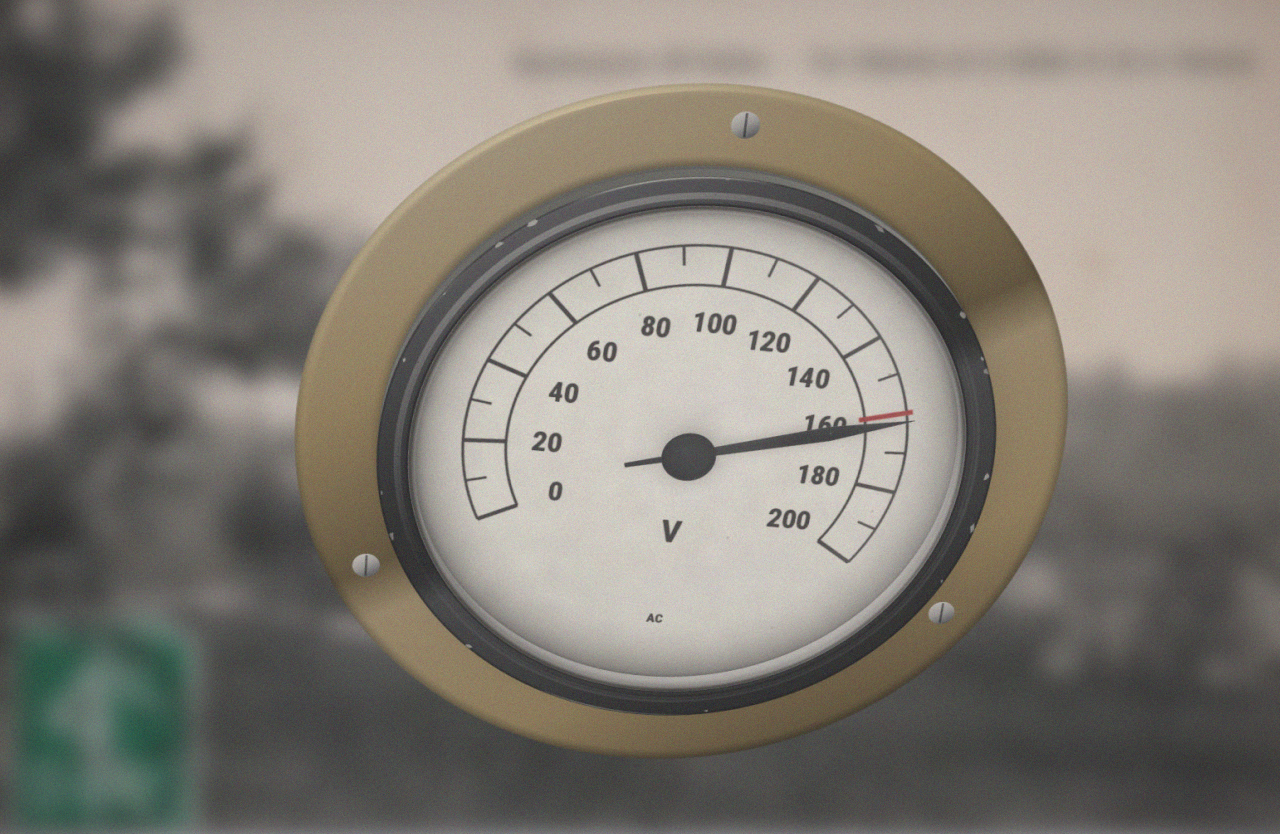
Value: 160; V
